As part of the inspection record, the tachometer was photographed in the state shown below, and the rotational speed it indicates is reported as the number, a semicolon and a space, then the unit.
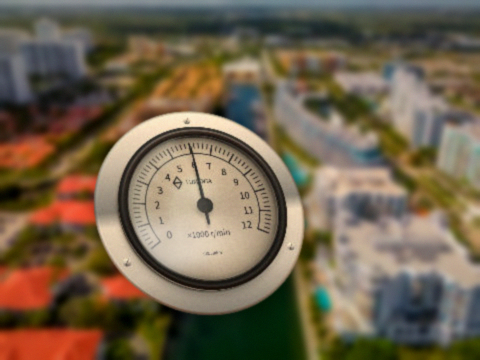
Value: 6000; rpm
